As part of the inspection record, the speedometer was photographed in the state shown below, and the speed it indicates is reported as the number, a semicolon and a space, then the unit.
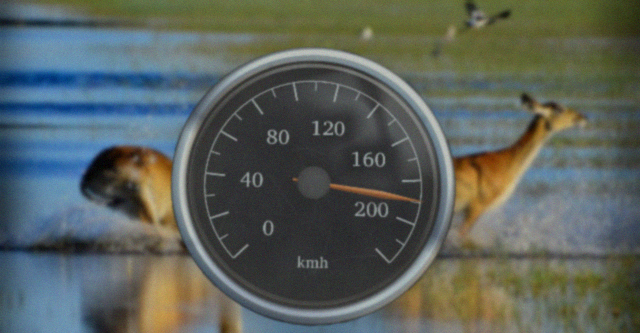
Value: 190; km/h
